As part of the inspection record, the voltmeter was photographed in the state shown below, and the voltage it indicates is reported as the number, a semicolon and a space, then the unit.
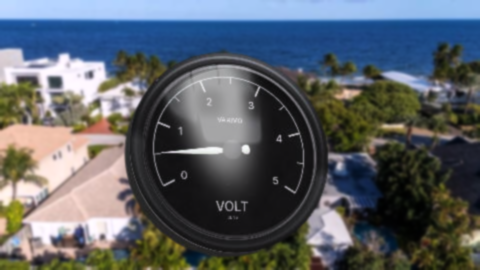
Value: 0.5; V
